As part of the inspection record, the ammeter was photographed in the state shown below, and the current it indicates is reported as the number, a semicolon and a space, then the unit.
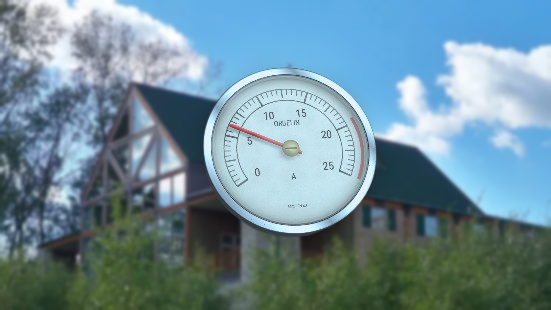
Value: 6; A
